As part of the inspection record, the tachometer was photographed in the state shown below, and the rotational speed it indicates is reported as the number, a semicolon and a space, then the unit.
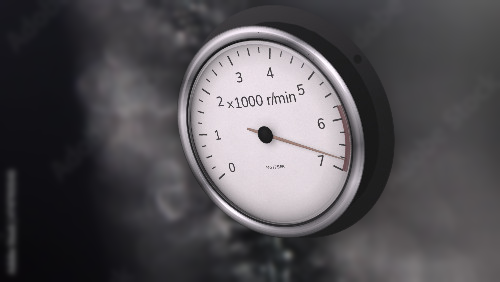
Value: 6750; rpm
